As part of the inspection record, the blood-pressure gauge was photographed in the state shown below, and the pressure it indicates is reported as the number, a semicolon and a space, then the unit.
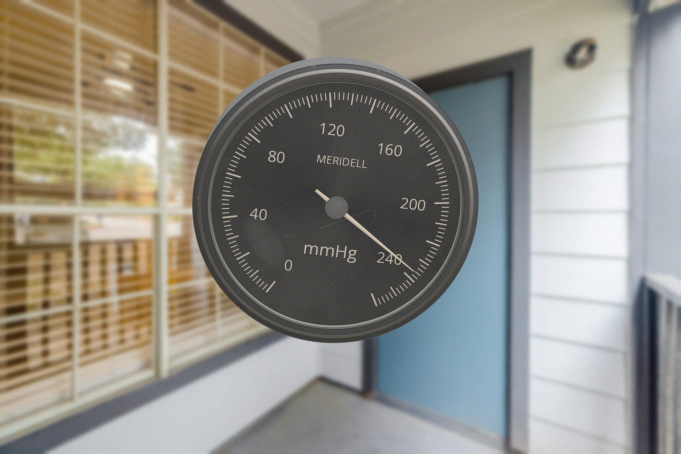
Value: 236; mmHg
